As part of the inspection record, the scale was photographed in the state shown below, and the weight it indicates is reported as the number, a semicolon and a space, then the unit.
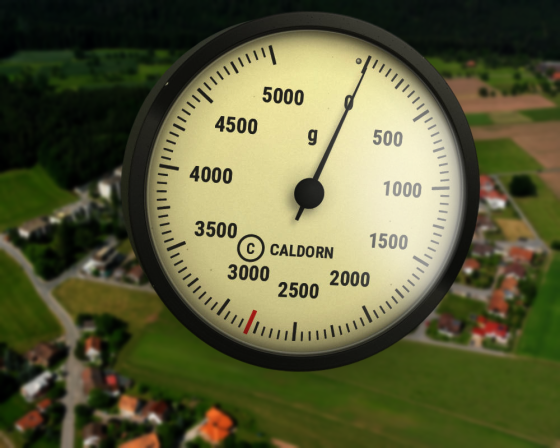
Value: 0; g
